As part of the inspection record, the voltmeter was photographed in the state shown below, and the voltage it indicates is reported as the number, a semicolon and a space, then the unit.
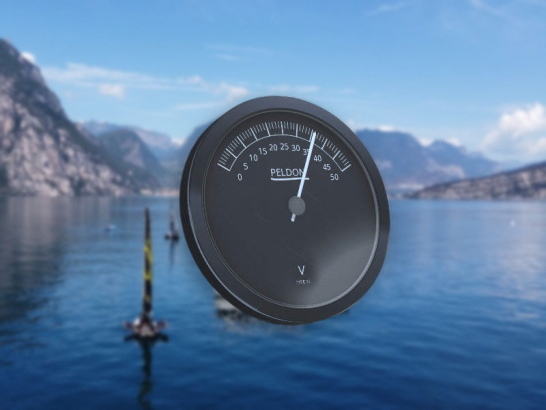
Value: 35; V
